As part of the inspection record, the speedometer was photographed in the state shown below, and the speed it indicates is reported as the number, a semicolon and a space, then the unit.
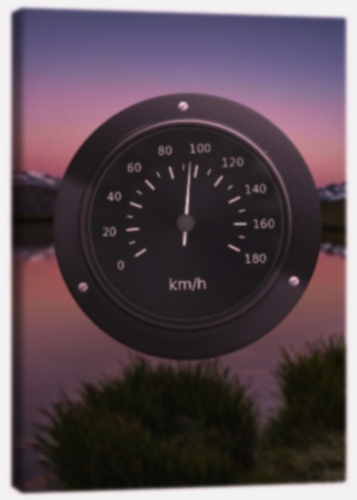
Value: 95; km/h
